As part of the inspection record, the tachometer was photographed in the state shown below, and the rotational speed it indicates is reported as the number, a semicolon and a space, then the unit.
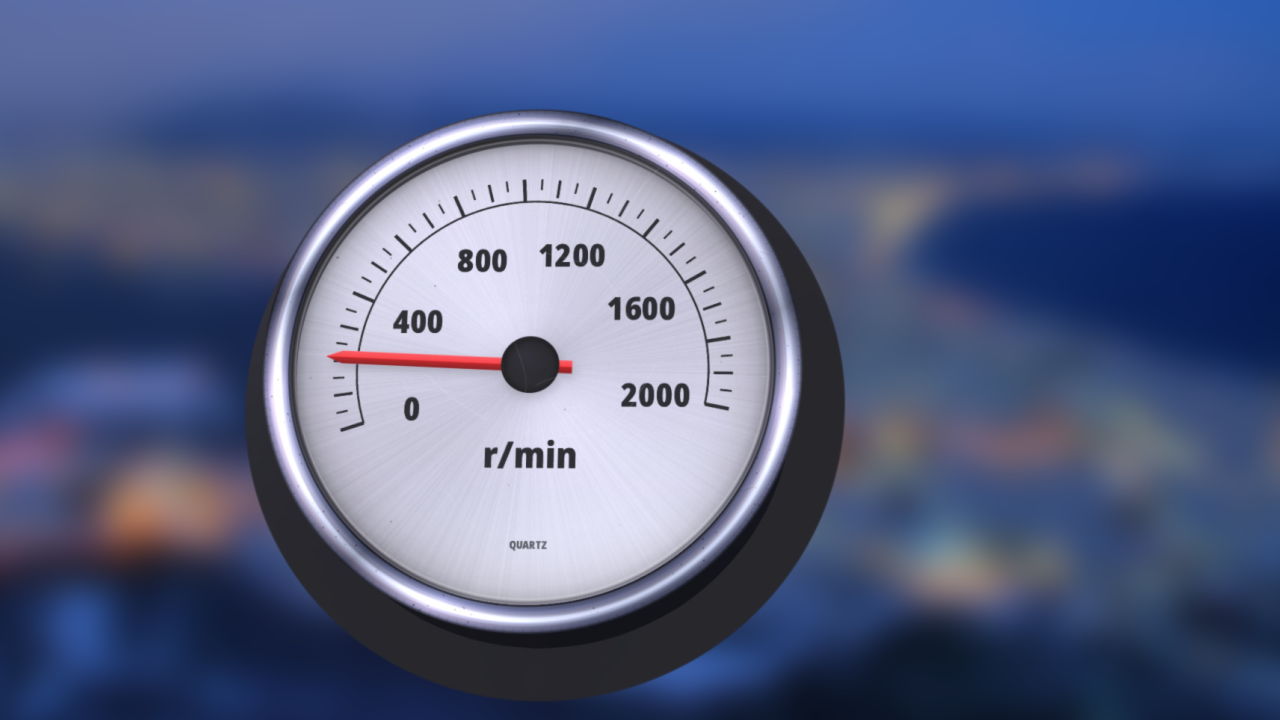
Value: 200; rpm
